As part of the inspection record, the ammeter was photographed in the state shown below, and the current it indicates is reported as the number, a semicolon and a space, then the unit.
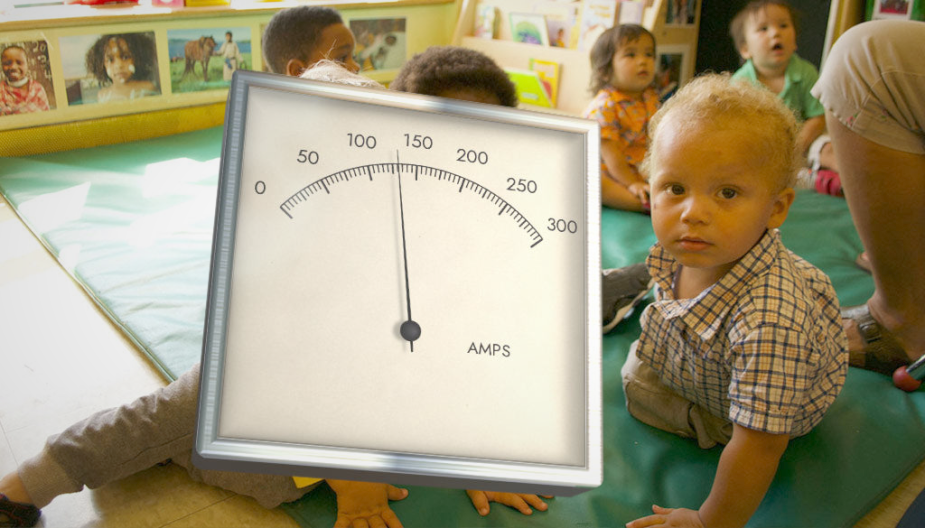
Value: 130; A
